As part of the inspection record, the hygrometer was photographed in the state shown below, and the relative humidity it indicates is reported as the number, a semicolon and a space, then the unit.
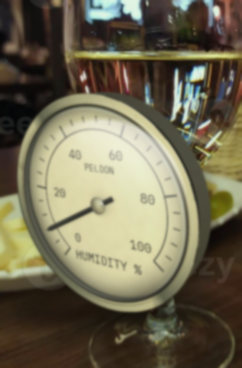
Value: 8; %
